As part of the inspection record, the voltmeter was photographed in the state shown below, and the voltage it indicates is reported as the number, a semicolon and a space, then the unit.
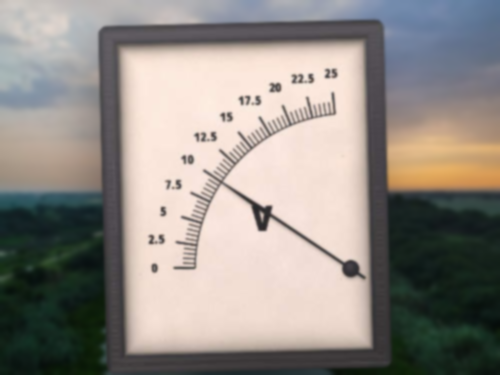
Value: 10; V
